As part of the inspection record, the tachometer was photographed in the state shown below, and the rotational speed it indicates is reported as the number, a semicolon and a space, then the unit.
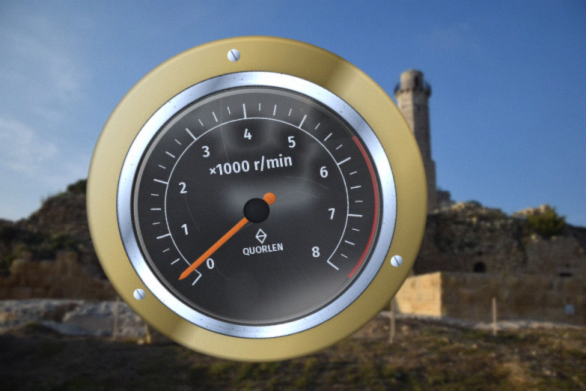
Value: 250; rpm
